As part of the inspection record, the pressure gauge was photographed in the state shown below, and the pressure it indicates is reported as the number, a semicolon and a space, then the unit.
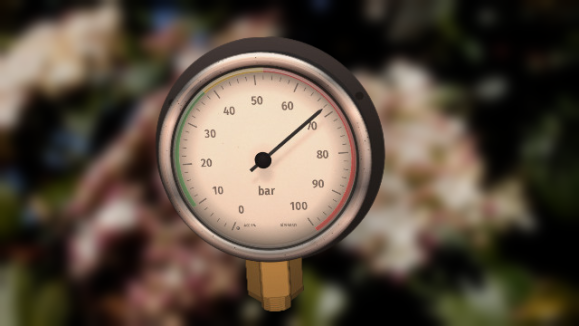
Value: 68; bar
